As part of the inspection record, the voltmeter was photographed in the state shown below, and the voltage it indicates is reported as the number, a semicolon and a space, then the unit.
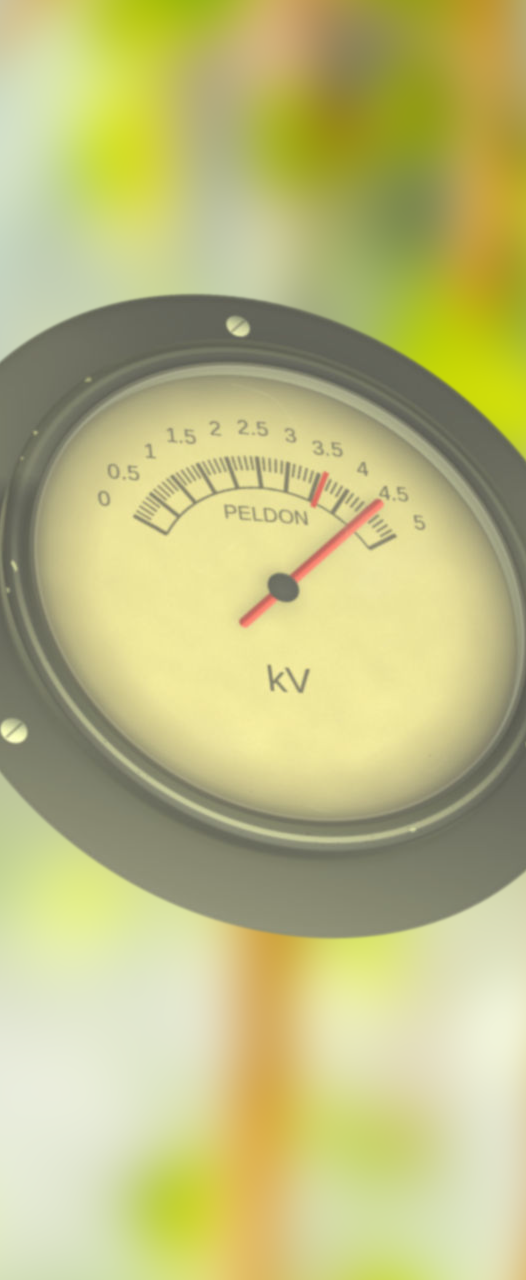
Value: 4.5; kV
